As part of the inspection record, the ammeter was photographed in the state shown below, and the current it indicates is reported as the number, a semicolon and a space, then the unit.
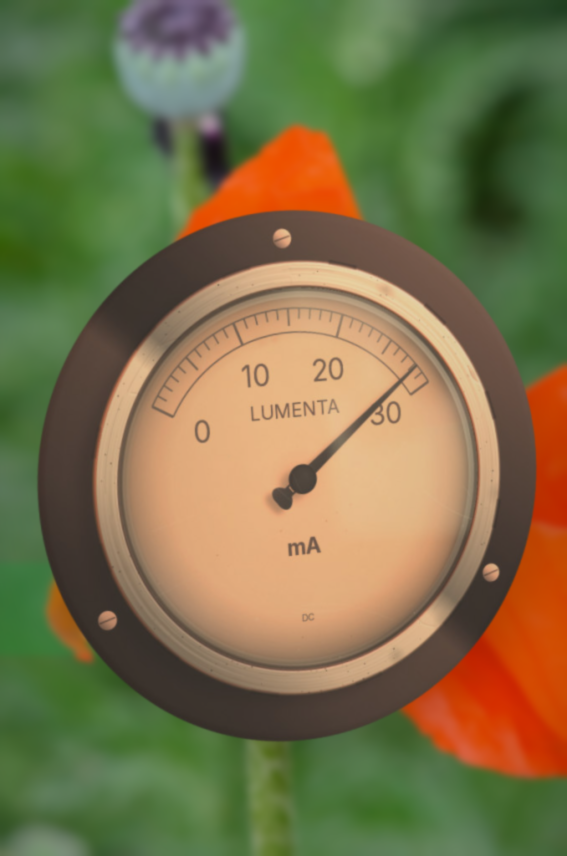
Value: 28; mA
